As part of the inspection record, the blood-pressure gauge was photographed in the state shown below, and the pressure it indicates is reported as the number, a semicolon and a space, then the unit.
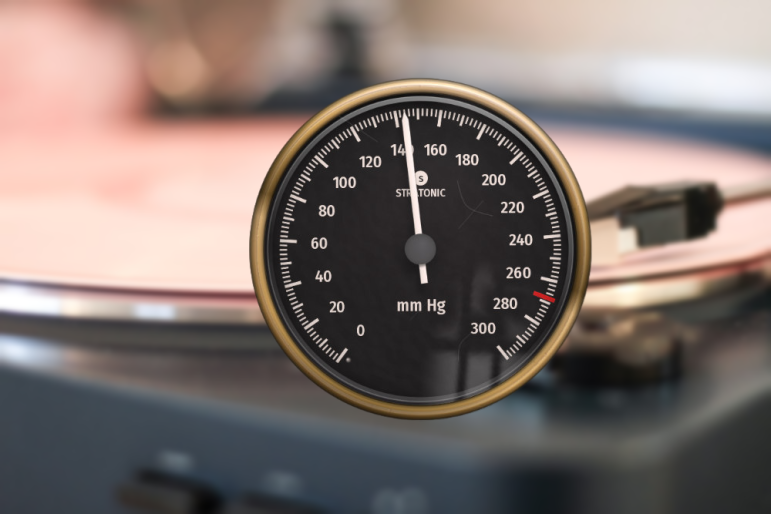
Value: 144; mmHg
